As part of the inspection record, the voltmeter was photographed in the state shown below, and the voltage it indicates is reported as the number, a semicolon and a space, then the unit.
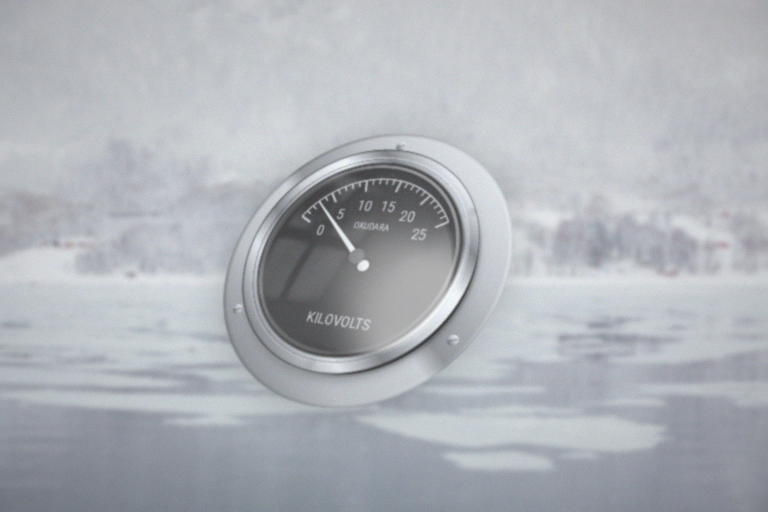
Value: 3; kV
